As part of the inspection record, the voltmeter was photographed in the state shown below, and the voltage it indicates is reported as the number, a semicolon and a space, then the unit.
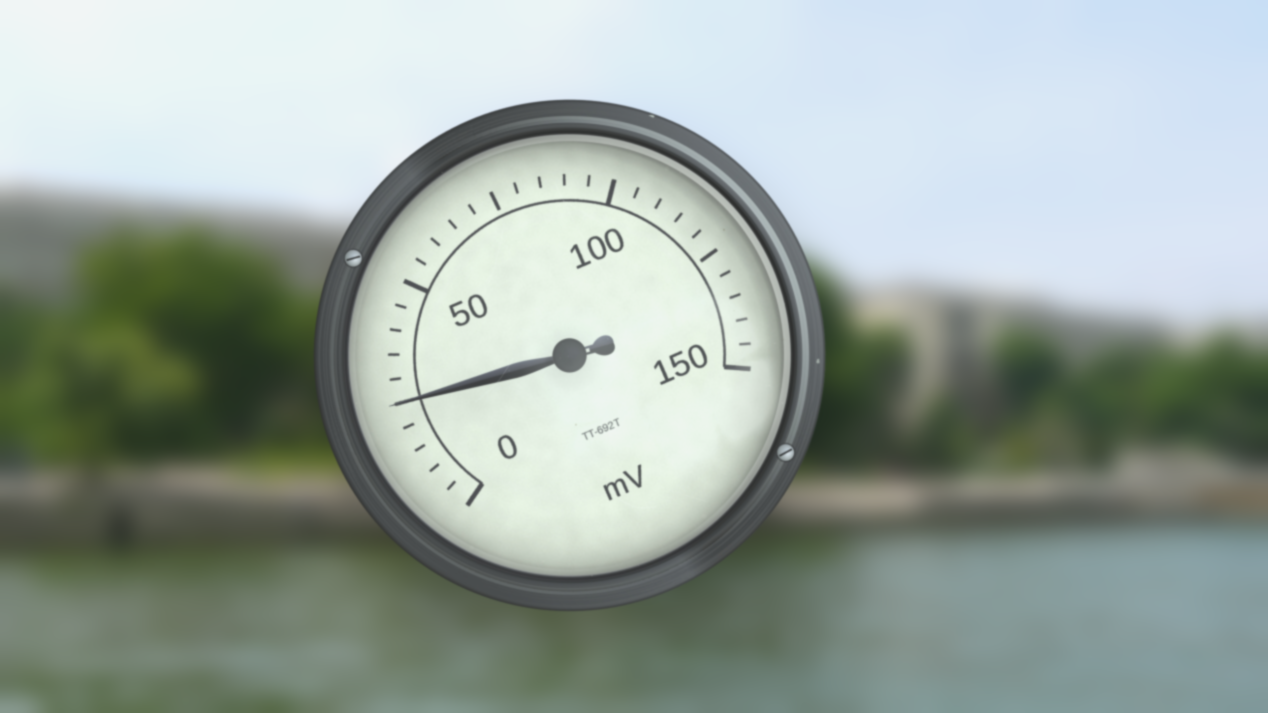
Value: 25; mV
